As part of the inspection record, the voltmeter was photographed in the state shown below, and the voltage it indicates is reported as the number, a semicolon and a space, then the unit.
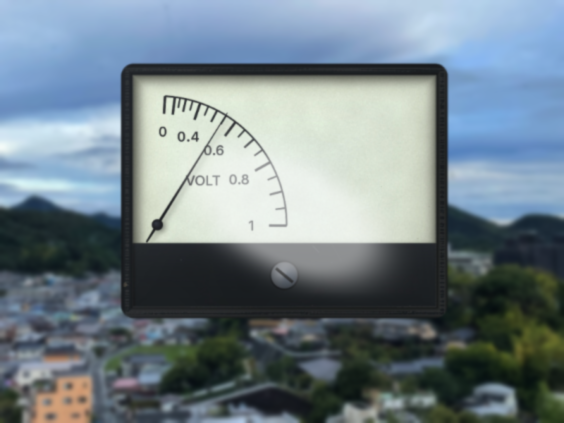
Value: 0.55; V
